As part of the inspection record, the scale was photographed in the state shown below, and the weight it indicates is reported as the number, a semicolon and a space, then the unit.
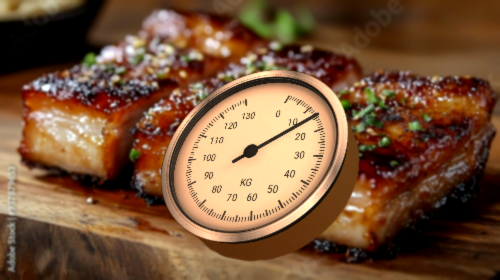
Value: 15; kg
